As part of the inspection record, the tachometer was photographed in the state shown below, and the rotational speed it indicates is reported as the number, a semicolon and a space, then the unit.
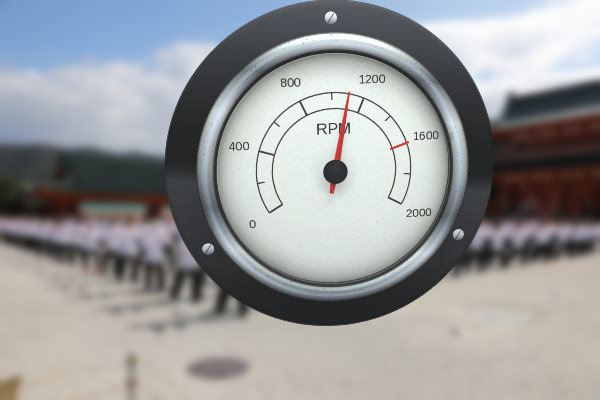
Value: 1100; rpm
